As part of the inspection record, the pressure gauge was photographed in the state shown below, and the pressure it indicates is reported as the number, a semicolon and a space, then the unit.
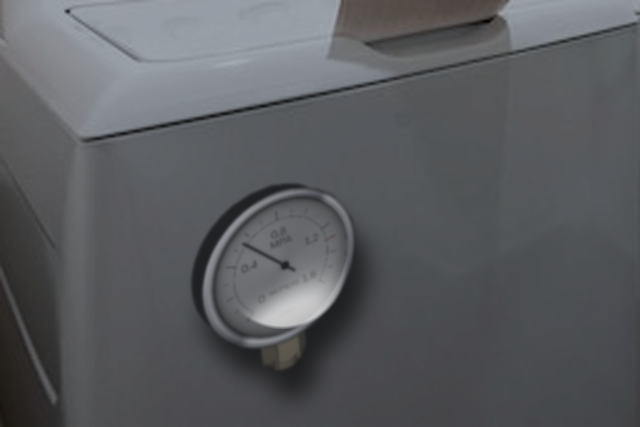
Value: 0.55; MPa
